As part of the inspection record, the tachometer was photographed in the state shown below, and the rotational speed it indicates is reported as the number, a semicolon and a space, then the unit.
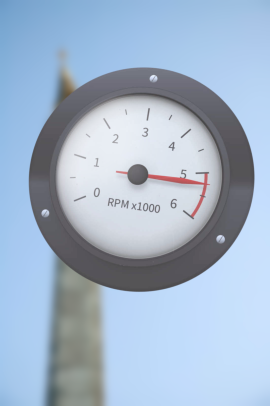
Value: 5250; rpm
